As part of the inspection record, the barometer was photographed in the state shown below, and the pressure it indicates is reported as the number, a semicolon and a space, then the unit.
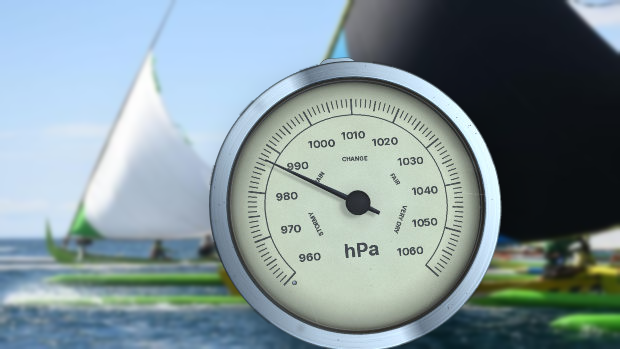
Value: 987; hPa
